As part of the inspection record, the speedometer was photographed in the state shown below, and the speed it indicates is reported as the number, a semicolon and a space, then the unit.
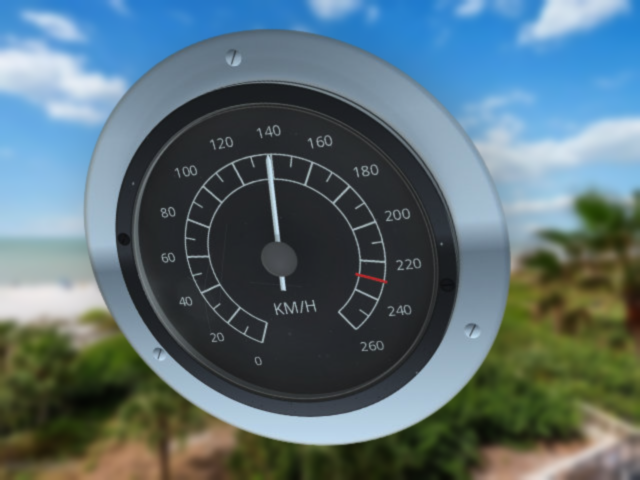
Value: 140; km/h
